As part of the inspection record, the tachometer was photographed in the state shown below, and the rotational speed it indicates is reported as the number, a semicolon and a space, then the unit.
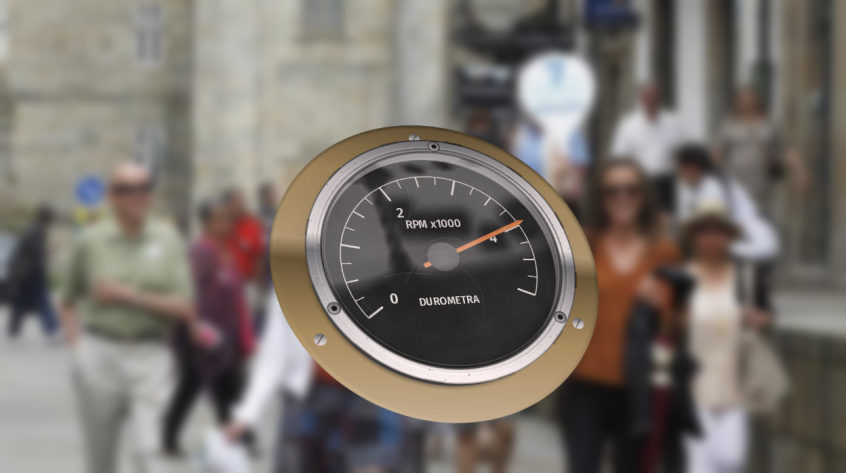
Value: 4000; rpm
